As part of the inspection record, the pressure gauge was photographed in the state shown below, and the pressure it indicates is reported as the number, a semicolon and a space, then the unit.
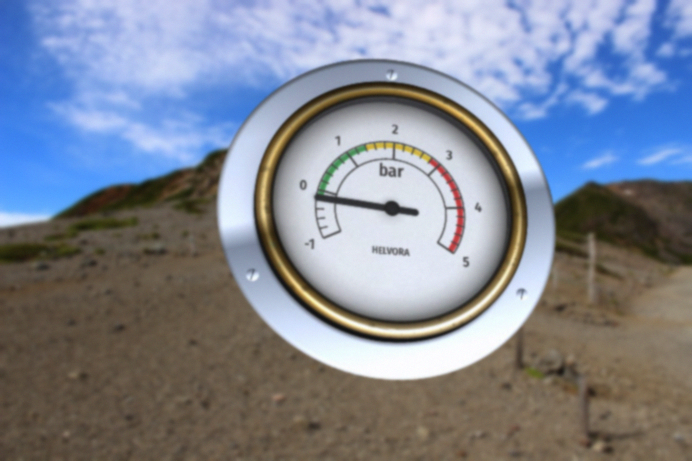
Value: -0.2; bar
